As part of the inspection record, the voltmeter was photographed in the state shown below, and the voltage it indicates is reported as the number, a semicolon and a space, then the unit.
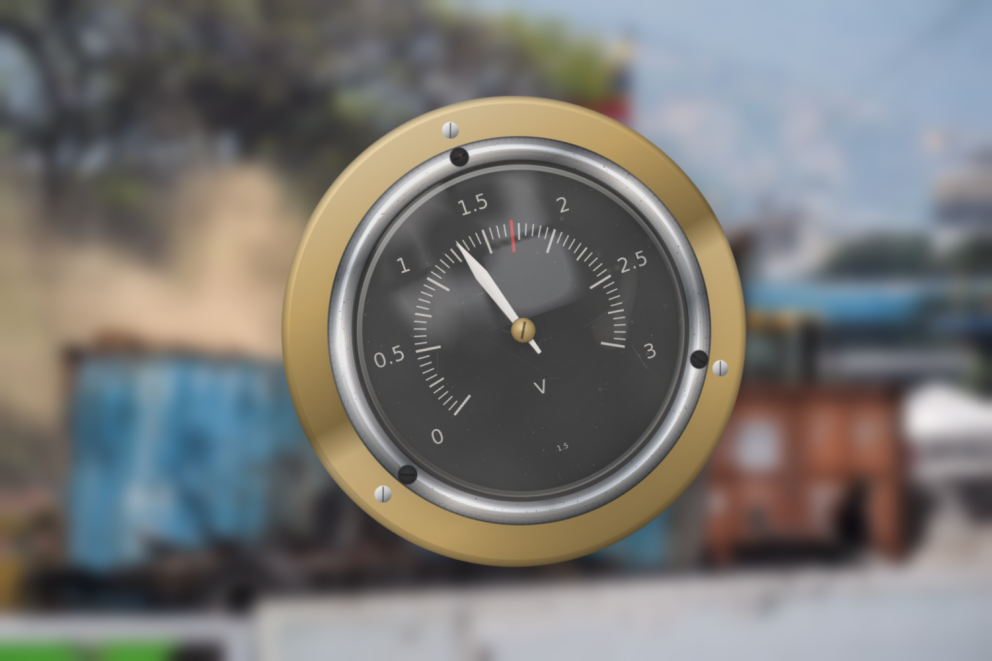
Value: 1.3; V
